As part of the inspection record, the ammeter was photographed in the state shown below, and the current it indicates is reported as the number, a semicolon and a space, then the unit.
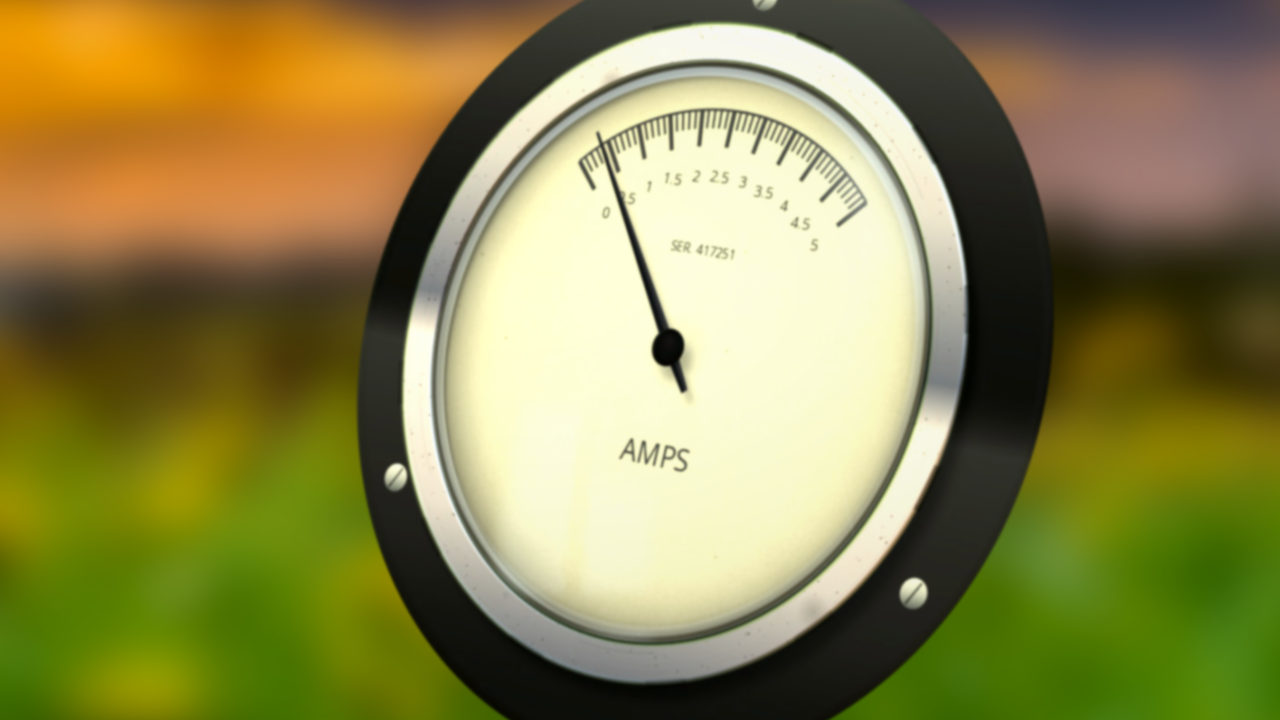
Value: 0.5; A
